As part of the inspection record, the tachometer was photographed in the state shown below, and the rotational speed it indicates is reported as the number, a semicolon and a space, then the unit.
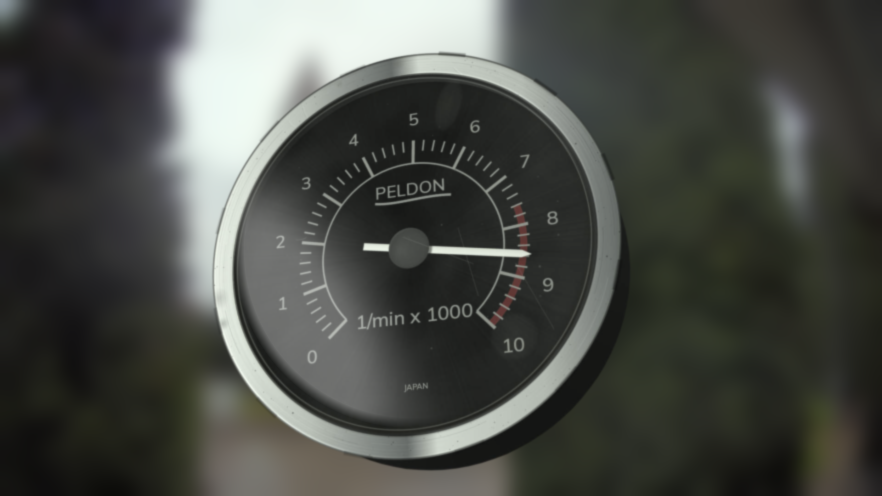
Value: 8600; rpm
